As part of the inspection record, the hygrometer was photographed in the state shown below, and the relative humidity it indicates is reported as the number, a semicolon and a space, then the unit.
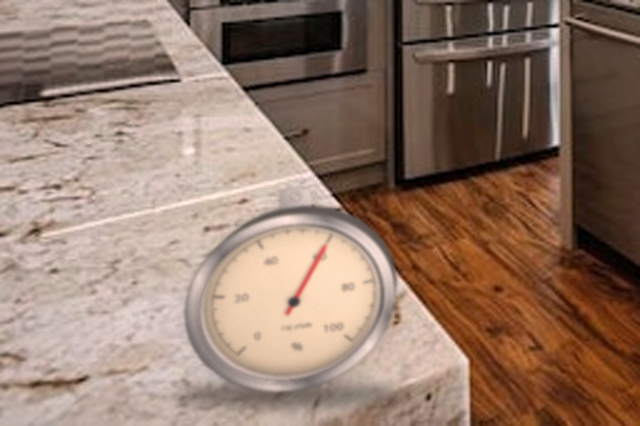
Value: 60; %
